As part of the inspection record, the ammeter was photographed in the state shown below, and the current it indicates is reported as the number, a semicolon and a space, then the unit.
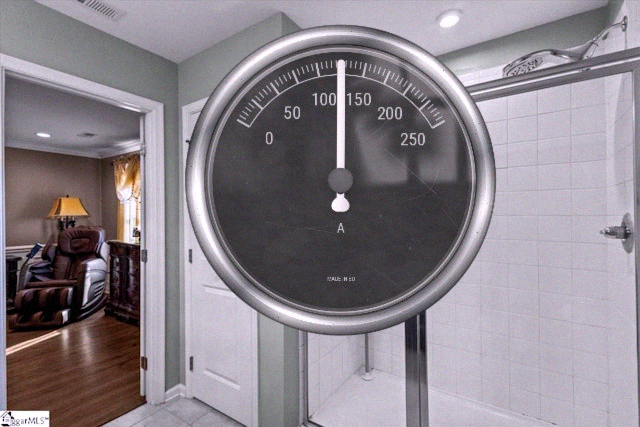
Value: 125; A
